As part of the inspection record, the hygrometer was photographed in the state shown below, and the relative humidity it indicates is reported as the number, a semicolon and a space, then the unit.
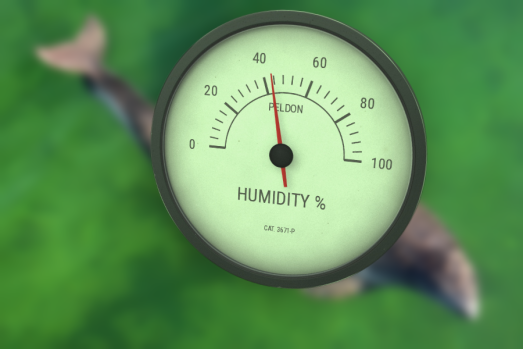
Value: 44; %
